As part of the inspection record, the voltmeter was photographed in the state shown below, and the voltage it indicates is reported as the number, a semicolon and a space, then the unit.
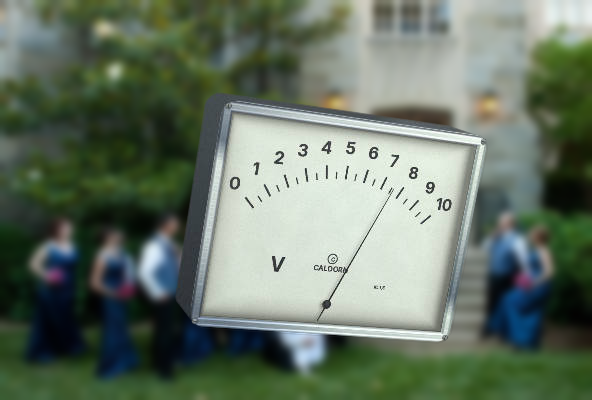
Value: 7.5; V
